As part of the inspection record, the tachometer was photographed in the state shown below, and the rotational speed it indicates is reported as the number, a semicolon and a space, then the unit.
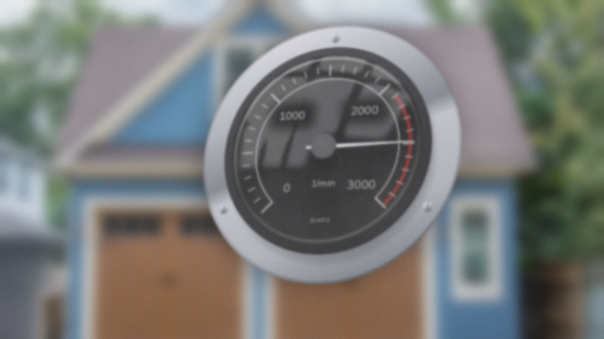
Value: 2500; rpm
